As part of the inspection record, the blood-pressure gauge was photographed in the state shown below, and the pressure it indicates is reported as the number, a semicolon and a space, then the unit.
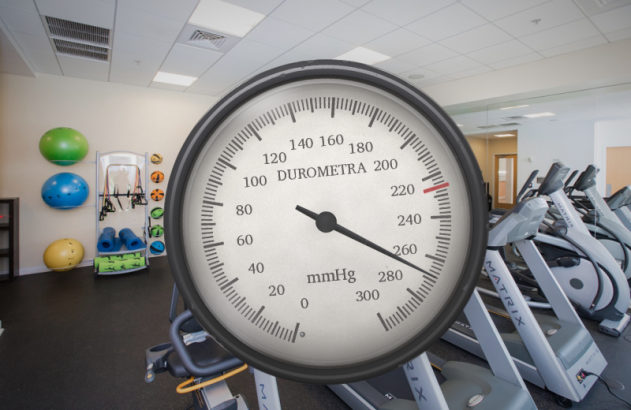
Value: 268; mmHg
